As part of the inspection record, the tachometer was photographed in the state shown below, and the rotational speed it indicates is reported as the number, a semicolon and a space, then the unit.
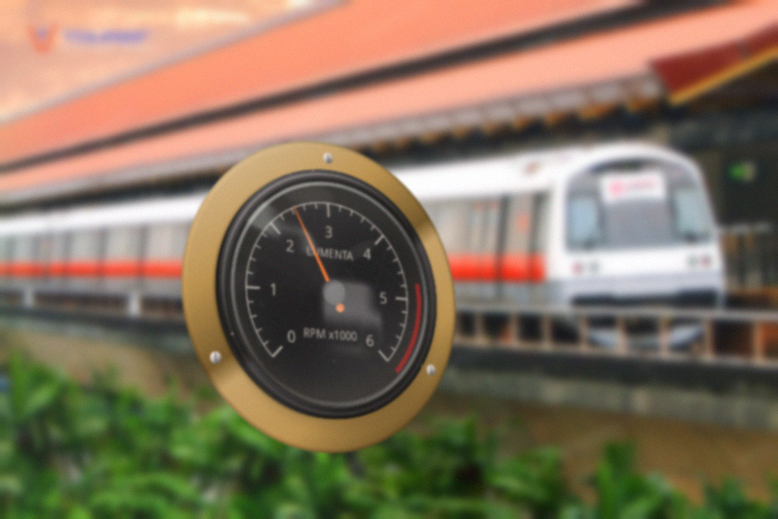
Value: 2400; rpm
